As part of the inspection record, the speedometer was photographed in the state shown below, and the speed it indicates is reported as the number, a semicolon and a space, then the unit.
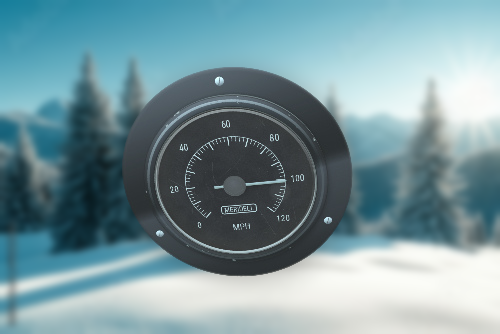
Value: 100; mph
